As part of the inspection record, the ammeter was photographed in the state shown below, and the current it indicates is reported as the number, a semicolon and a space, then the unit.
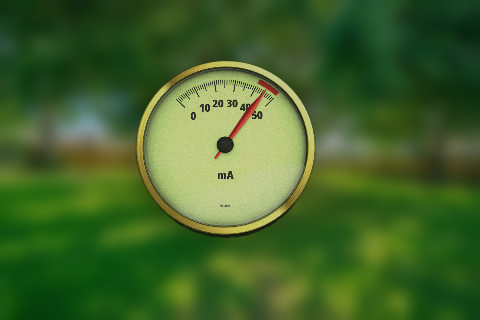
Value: 45; mA
